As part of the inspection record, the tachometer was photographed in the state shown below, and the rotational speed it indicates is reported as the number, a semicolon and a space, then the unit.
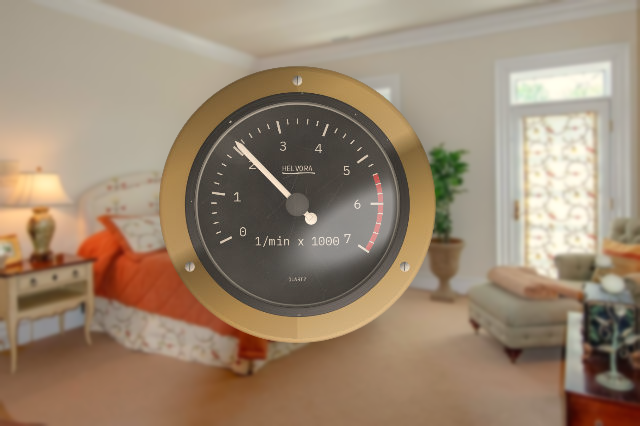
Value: 2100; rpm
